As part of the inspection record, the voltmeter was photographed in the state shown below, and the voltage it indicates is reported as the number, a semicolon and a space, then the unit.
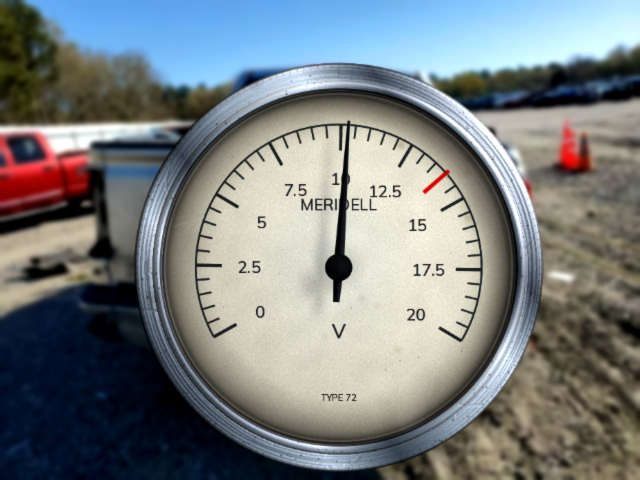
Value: 10.25; V
